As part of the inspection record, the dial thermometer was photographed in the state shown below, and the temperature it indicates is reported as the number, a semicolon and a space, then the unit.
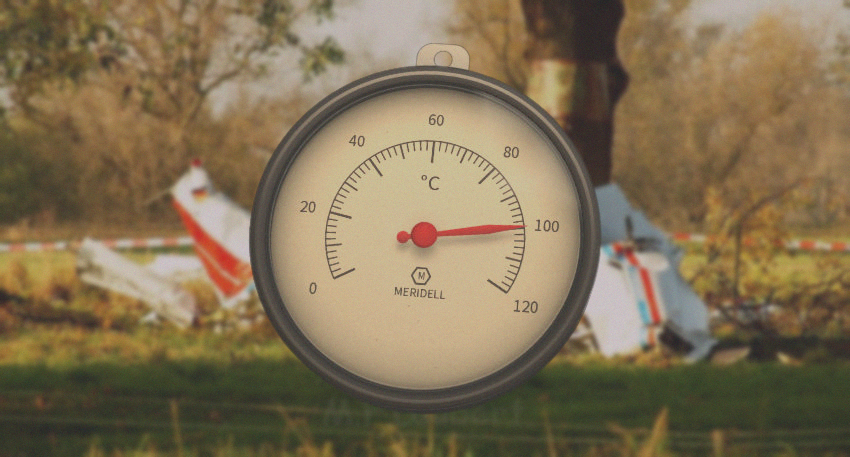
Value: 100; °C
